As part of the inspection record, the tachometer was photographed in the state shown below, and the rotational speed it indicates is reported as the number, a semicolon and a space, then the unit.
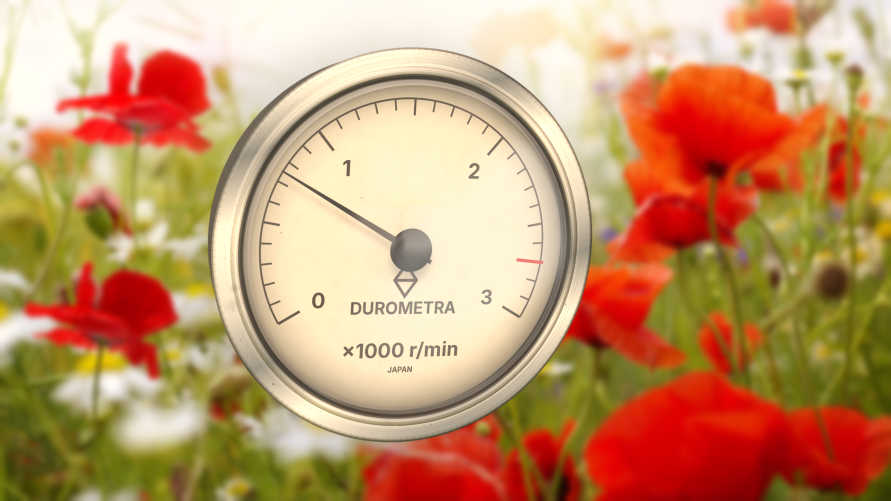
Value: 750; rpm
